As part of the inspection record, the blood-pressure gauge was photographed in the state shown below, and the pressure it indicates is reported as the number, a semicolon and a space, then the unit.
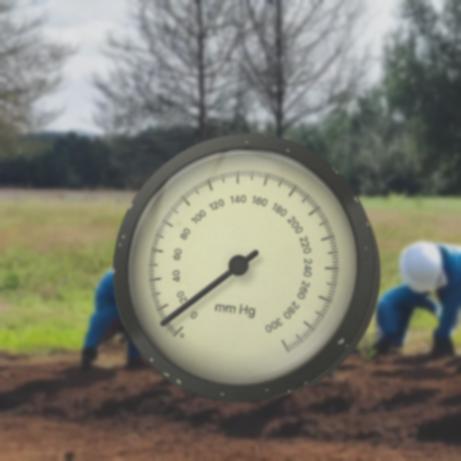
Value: 10; mmHg
